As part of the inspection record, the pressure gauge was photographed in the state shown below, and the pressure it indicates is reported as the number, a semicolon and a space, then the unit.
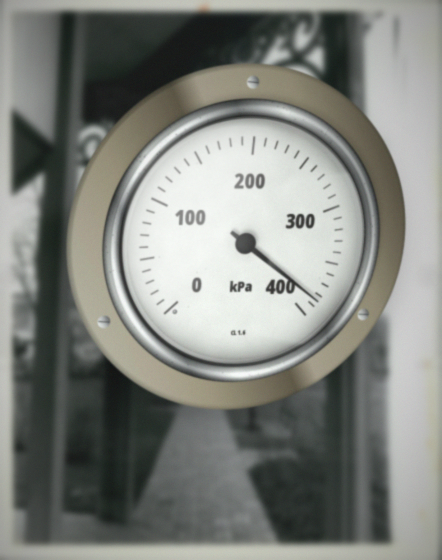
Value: 385; kPa
